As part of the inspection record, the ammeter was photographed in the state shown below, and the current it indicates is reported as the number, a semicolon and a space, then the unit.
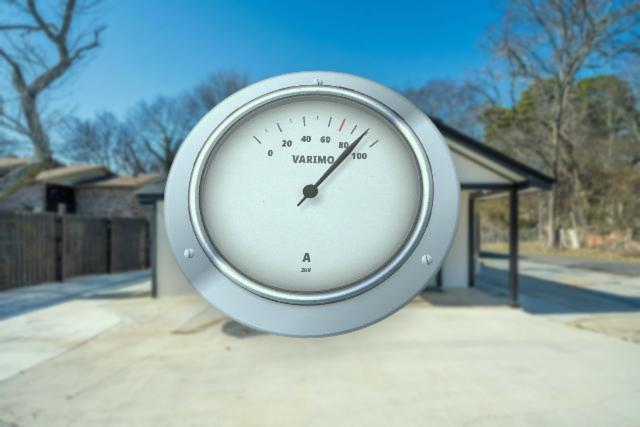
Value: 90; A
